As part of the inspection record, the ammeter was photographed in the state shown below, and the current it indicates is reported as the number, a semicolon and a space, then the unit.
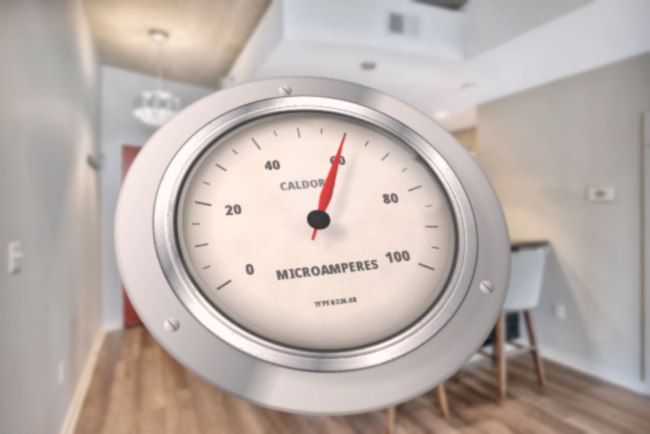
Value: 60; µA
